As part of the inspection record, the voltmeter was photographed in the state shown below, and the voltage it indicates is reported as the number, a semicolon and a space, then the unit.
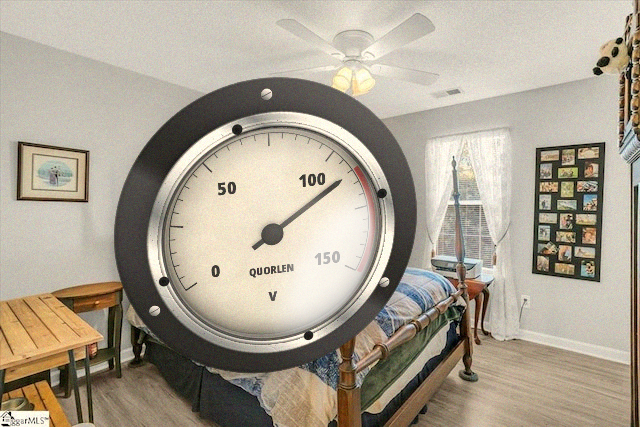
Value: 110; V
